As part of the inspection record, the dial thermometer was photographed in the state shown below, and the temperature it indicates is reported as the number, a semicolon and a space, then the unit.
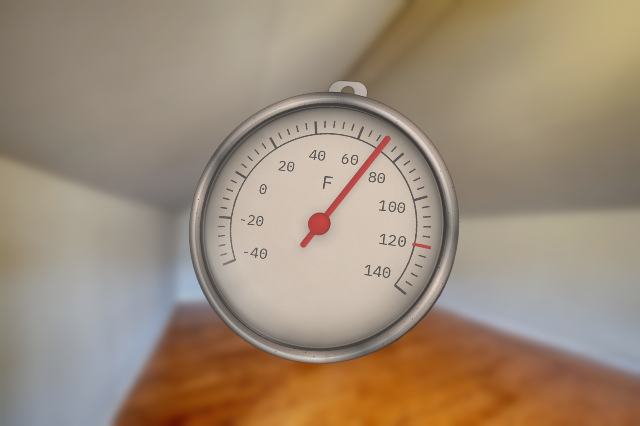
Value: 72; °F
